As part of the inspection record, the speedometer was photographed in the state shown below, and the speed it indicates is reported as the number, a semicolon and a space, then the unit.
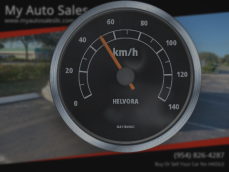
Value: 50; km/h
